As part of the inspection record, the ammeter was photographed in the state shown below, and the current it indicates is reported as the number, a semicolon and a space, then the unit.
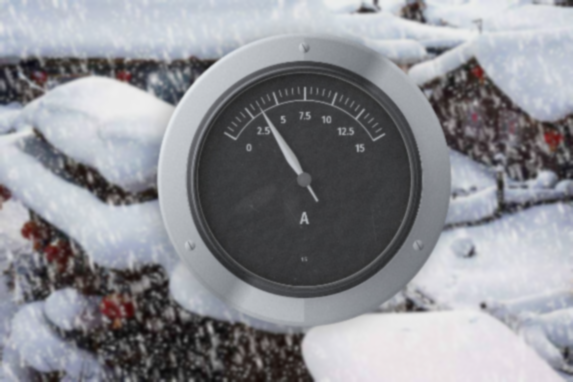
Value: 3.5; A
